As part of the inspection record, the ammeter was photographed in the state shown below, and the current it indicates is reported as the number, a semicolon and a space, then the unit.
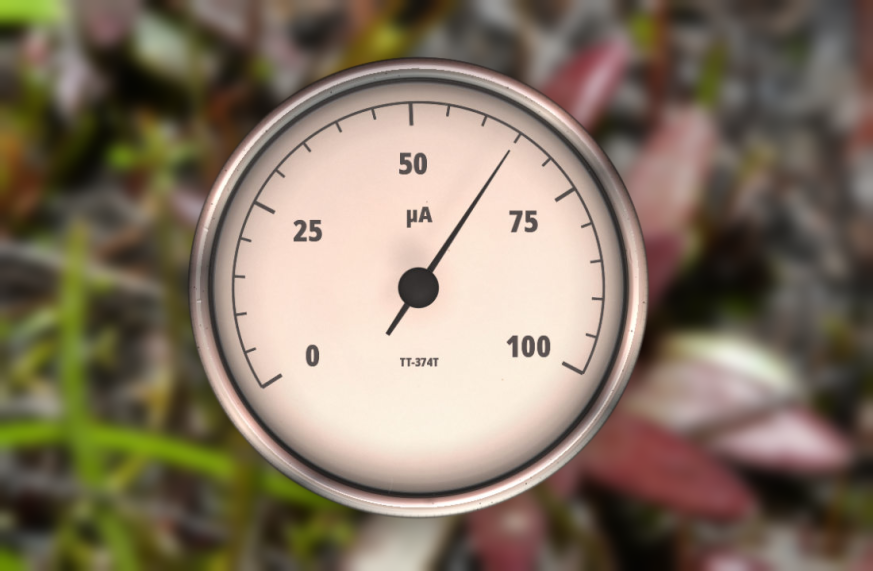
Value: 65; µA
